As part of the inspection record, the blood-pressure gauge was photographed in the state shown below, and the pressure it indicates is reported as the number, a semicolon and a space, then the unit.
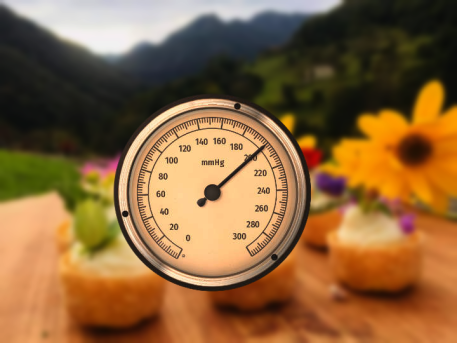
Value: 200; mmHg
